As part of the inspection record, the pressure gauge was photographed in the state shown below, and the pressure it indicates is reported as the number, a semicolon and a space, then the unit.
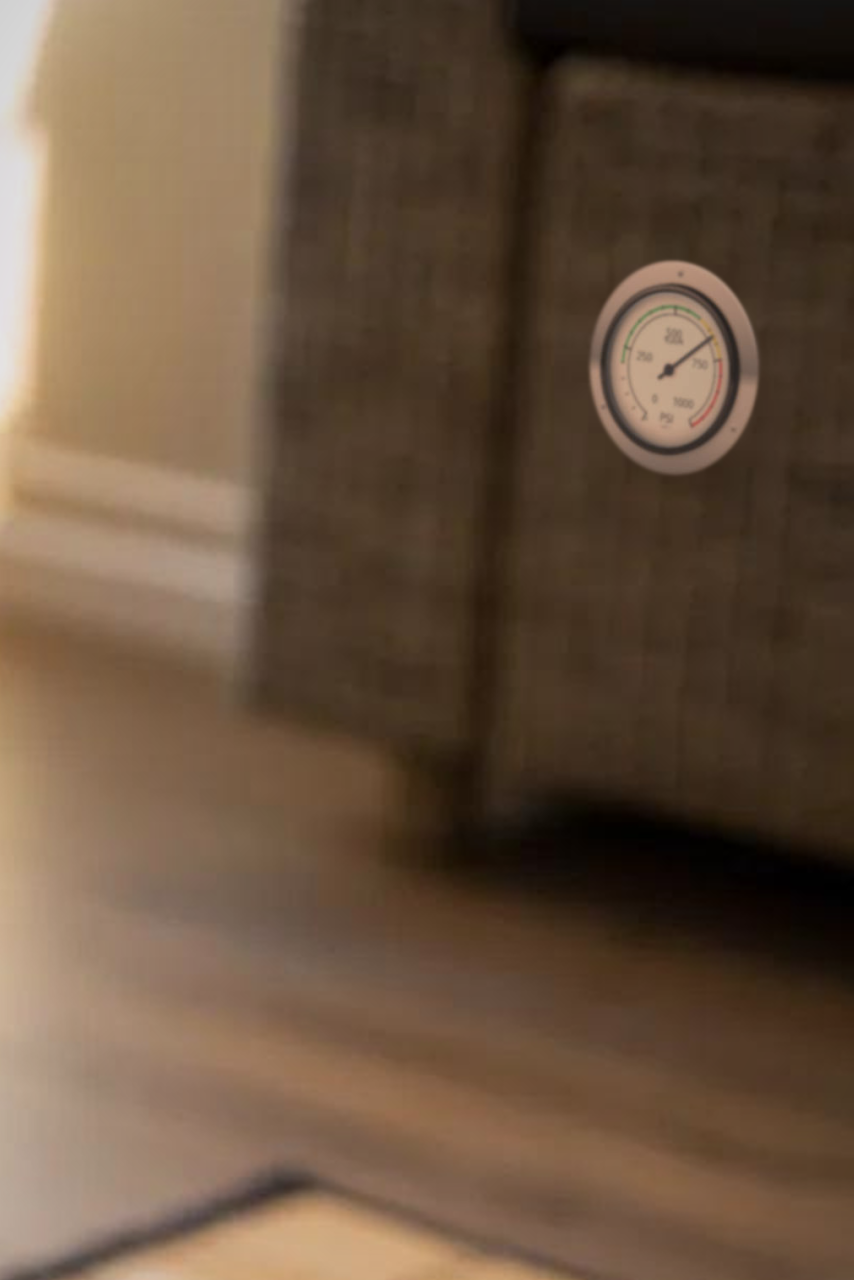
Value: 675; psi
